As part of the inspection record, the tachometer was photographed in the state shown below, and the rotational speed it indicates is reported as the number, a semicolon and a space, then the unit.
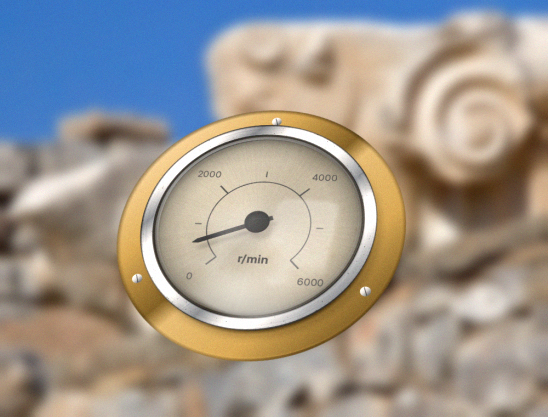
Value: 500; rpm
